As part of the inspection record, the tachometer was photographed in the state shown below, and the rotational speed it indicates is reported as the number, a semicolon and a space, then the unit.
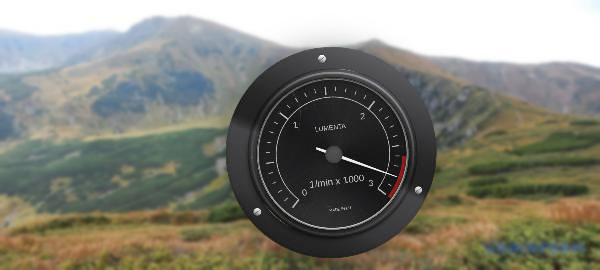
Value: 2800; rpm
